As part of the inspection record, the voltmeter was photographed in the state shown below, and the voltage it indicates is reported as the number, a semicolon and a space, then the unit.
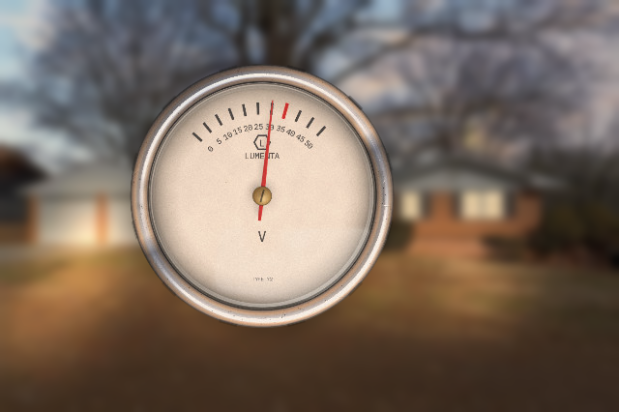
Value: 30; V
